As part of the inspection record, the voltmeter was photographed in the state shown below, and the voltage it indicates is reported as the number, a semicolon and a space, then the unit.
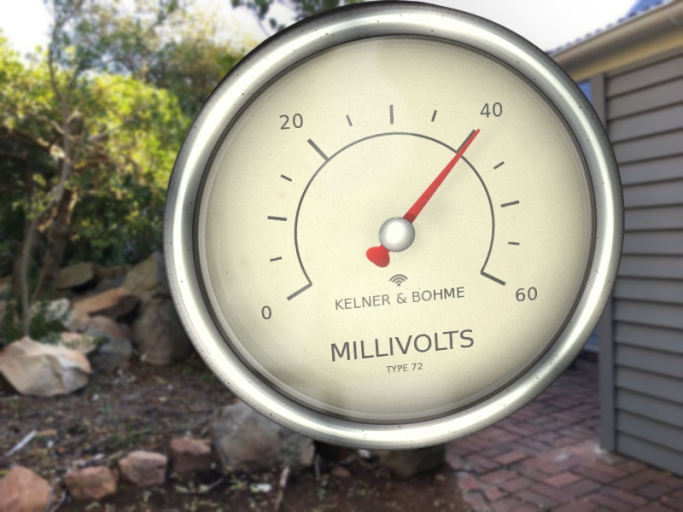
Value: 40; mV
